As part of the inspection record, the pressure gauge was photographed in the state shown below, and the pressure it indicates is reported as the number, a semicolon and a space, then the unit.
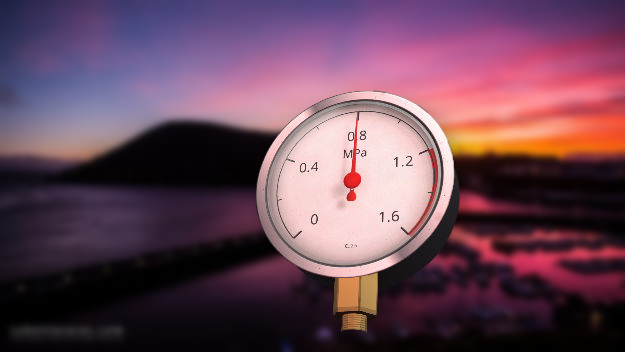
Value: 0.8; MPa
